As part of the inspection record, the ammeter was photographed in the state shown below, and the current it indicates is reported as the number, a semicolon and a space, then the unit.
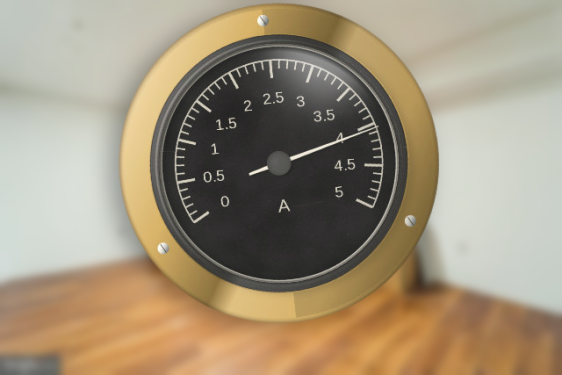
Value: 4.05; A
